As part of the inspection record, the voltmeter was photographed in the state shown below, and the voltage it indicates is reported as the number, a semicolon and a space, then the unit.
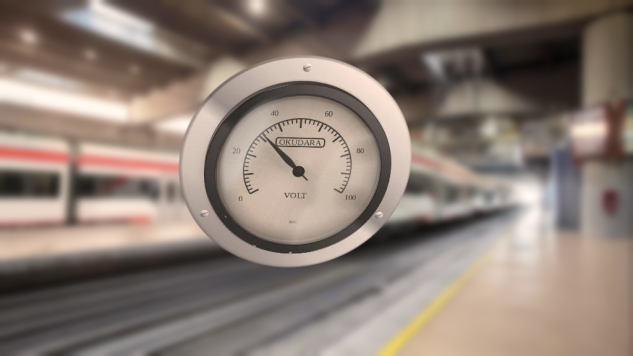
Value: 32; V
